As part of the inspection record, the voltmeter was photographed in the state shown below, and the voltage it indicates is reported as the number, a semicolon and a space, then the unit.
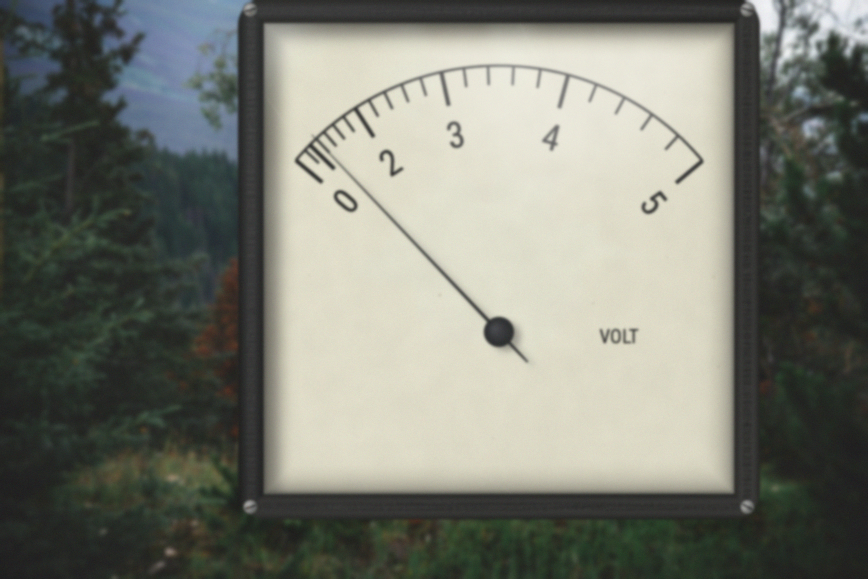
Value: 1.2; V
